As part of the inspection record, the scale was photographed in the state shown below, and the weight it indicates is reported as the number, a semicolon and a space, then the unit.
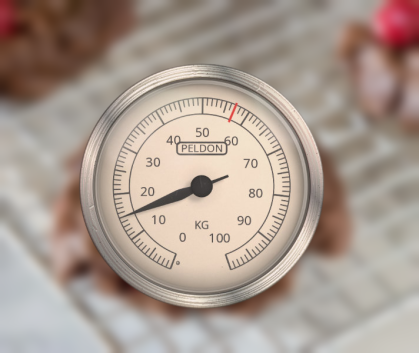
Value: 15; kg
